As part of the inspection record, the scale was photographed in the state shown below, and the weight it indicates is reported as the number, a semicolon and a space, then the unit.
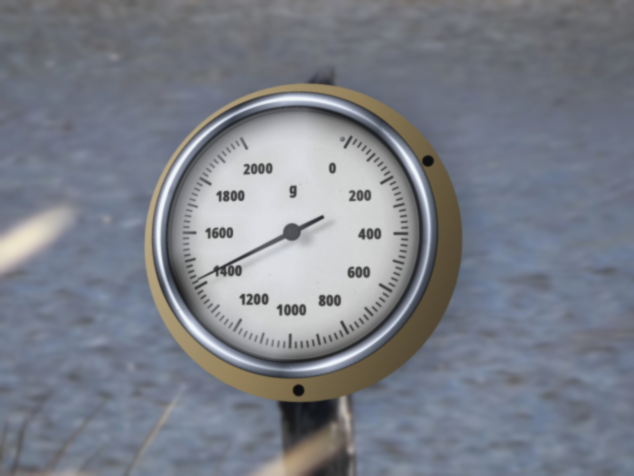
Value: 1420; g
